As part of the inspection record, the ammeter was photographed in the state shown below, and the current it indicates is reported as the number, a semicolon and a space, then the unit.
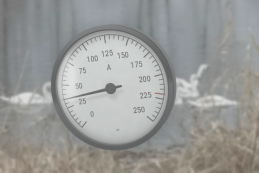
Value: 35; A
